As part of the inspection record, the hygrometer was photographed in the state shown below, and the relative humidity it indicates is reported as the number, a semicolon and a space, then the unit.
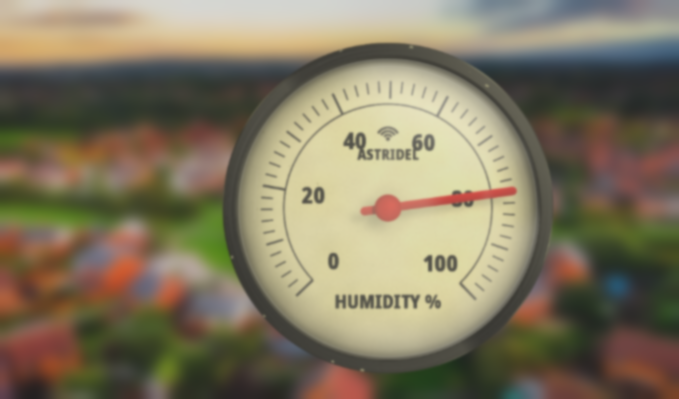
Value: 80; %
